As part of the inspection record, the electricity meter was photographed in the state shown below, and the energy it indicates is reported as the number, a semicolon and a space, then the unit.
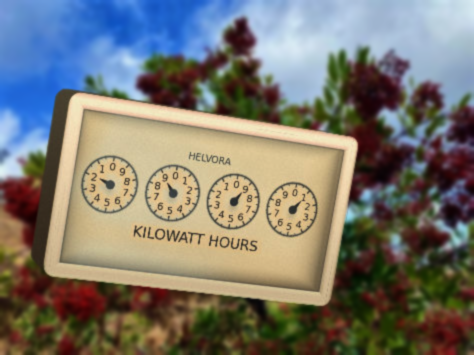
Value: 1891; kWh
